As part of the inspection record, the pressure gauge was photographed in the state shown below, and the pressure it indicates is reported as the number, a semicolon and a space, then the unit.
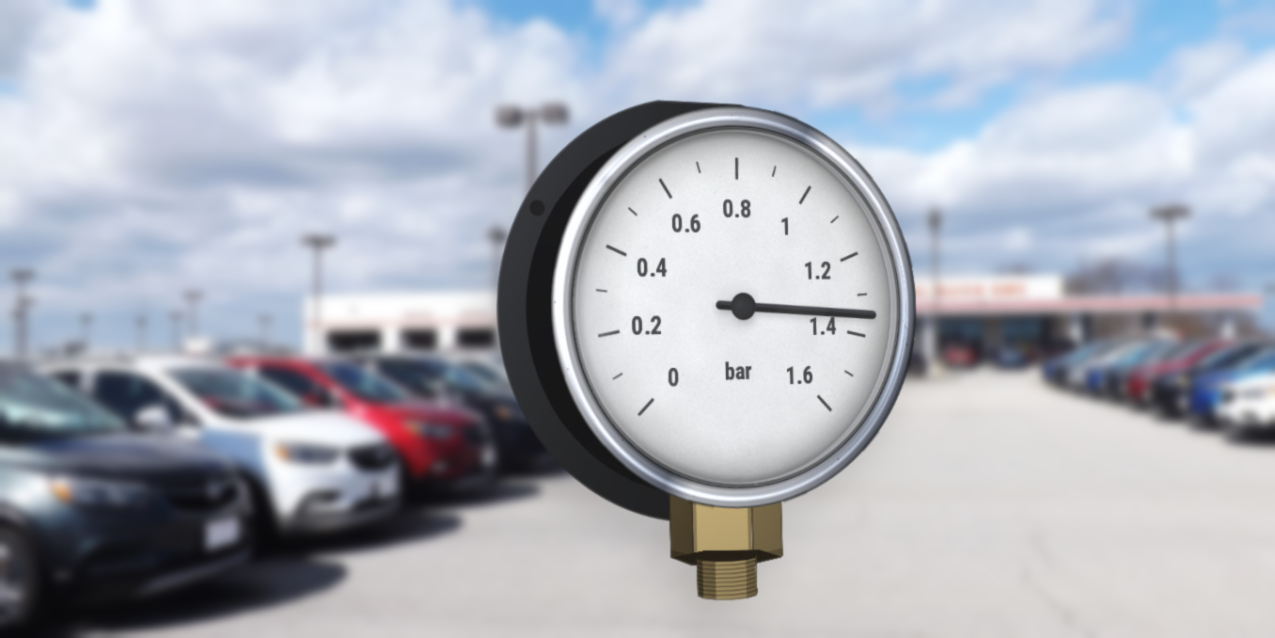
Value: 1.35; bar
